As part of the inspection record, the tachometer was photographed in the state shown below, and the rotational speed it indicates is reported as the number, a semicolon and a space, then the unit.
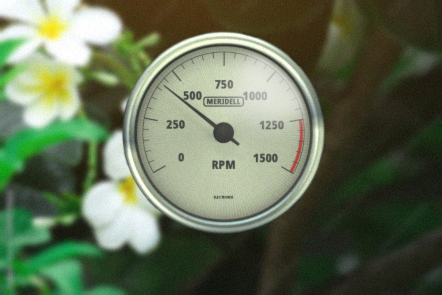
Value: 425; rpm
